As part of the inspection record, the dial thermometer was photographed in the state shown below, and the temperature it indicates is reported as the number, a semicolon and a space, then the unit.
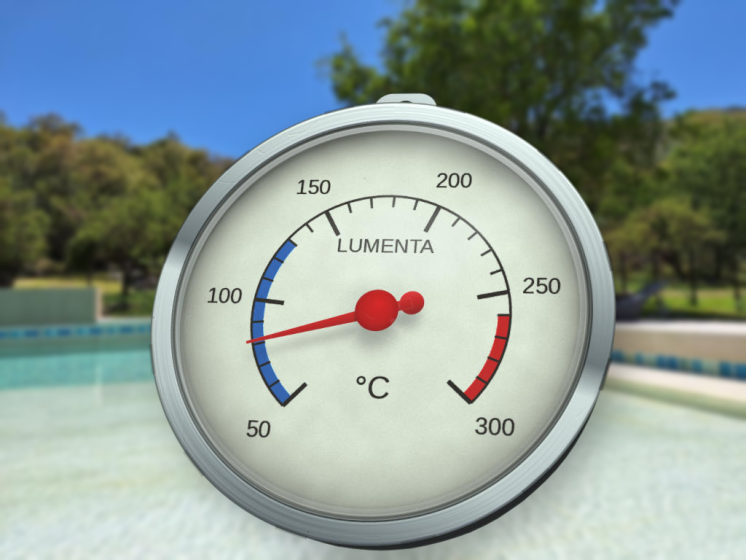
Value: 80; °C
